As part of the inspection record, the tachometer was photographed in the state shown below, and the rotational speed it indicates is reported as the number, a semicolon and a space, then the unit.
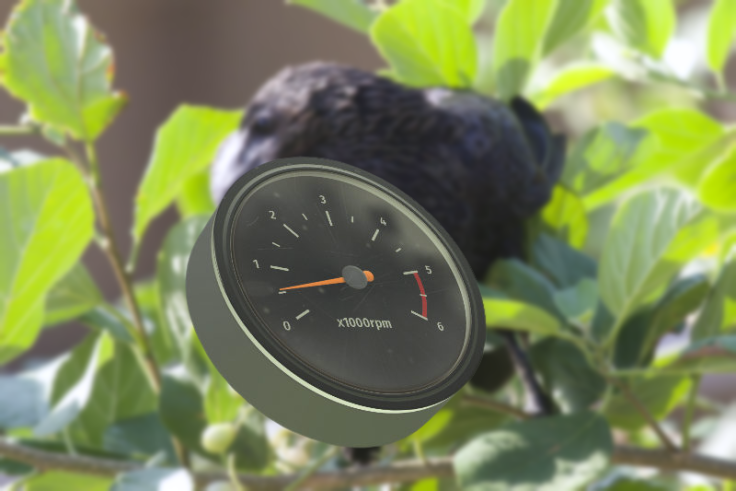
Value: 500; rpm
